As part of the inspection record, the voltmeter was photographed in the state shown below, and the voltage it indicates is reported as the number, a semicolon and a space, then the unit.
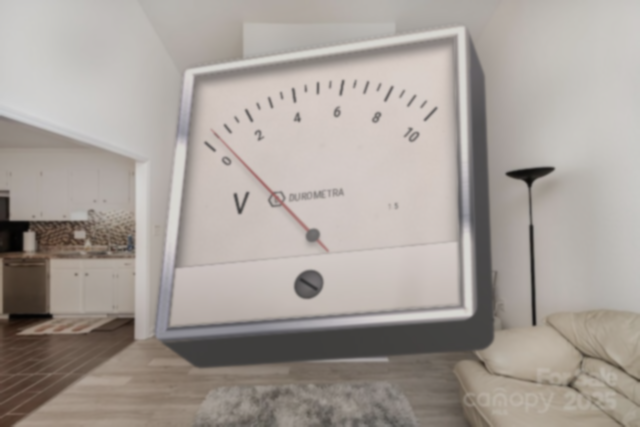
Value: 0.5; V
